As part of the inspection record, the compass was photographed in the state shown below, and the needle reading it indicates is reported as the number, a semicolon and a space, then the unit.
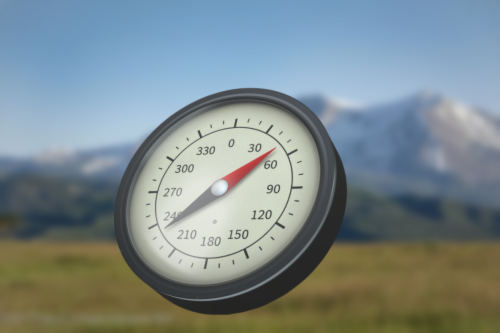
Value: 50; °
